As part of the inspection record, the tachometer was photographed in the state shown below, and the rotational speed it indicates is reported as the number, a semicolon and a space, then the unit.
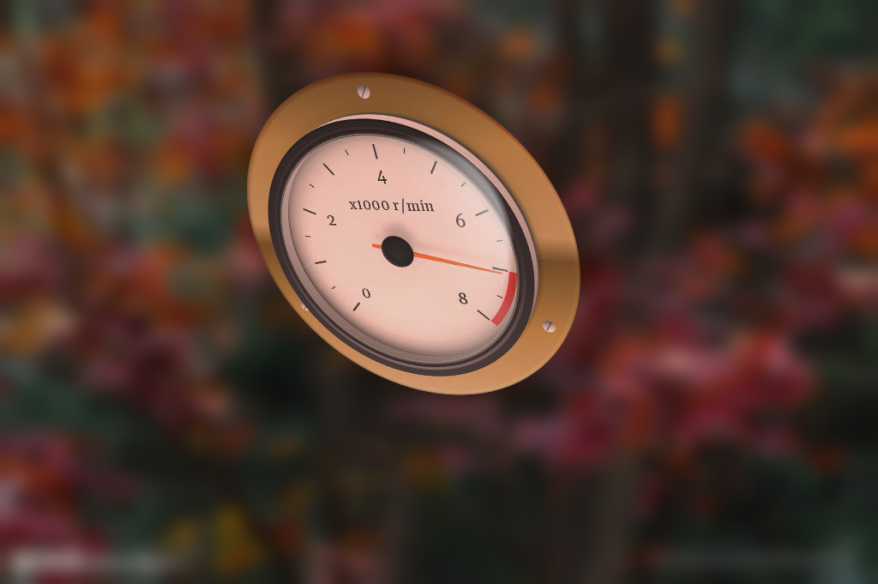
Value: 7000; rpm
